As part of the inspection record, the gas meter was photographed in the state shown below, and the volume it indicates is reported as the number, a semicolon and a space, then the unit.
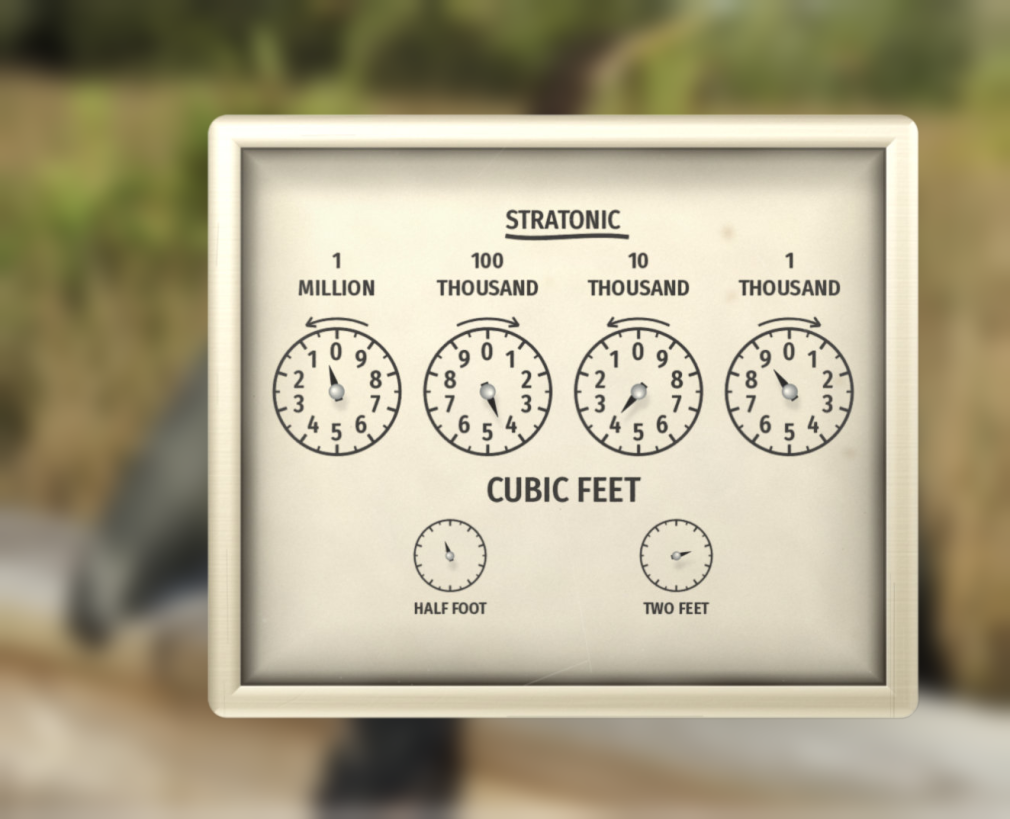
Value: 43900; ft³
